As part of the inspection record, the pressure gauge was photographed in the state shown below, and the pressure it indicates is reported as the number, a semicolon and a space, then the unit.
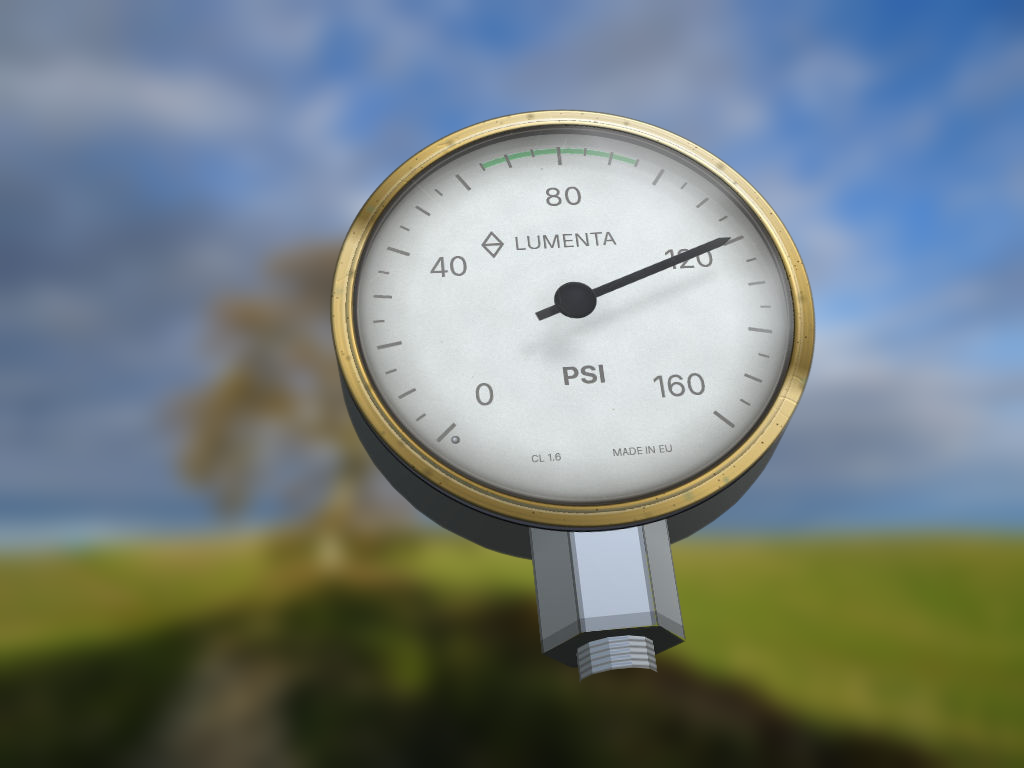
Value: 120; psi
